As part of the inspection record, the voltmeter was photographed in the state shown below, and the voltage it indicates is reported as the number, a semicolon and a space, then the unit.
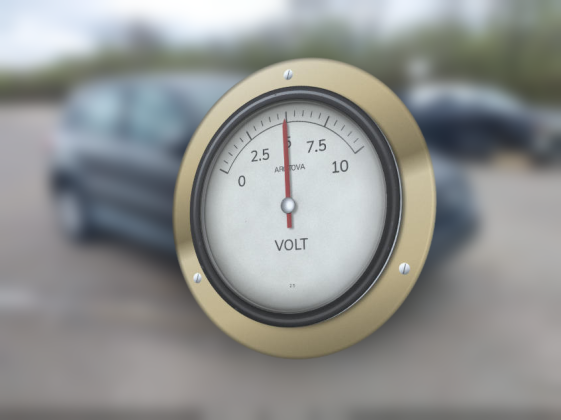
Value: 5; V
